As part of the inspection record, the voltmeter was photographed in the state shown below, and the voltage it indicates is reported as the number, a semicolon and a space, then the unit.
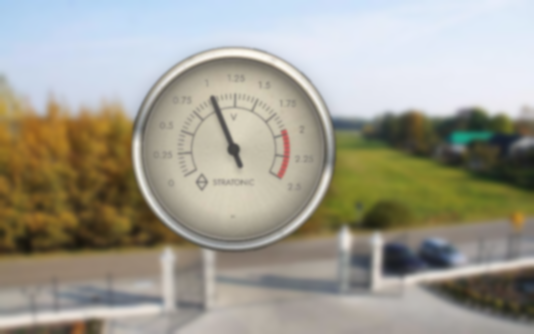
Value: 1; V
